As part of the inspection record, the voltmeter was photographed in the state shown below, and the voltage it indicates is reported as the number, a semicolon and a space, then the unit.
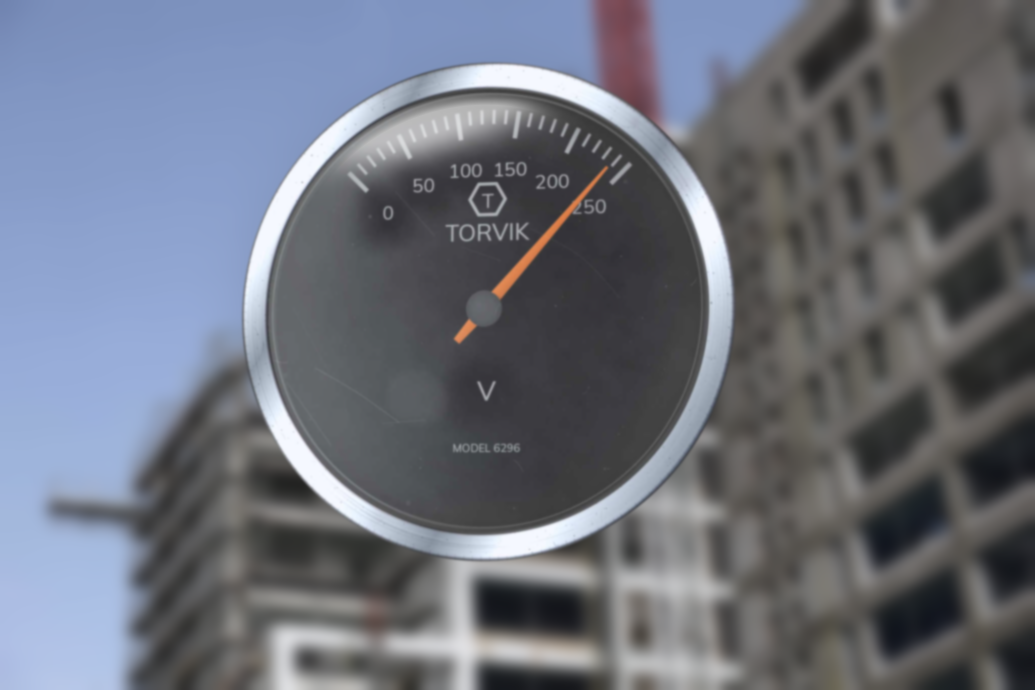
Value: 240; V
